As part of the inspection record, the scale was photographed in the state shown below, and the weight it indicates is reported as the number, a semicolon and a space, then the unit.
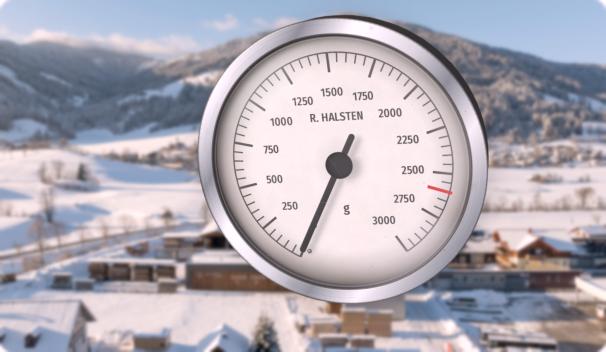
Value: 0; g
